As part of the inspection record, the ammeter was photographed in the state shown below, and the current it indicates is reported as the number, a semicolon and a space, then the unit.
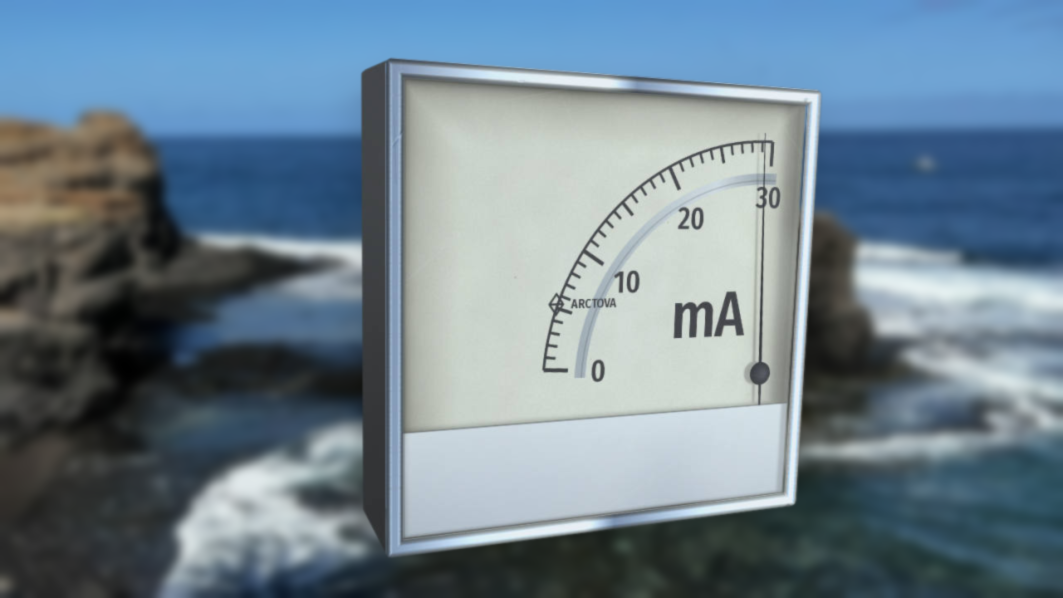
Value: 29; mA
